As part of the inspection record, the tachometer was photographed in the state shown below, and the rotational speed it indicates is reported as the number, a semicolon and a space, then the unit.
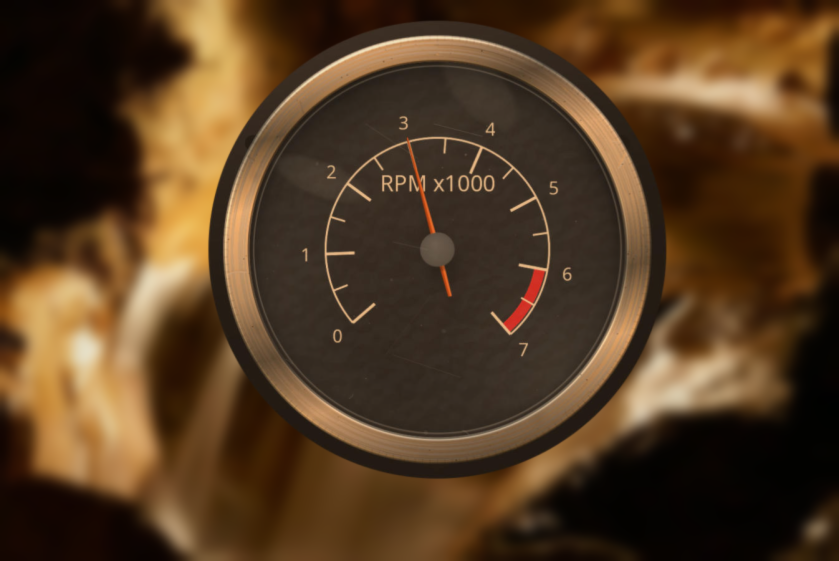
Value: 3000; rpm
